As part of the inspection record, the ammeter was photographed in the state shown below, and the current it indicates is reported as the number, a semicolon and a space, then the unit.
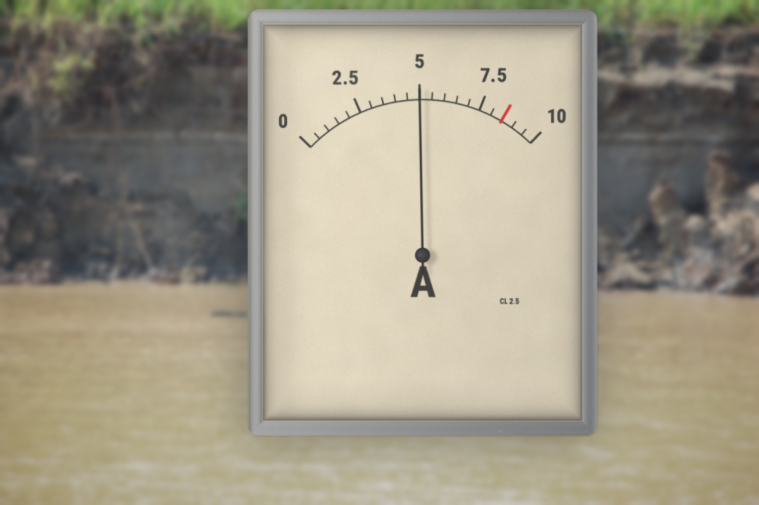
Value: 5; A
